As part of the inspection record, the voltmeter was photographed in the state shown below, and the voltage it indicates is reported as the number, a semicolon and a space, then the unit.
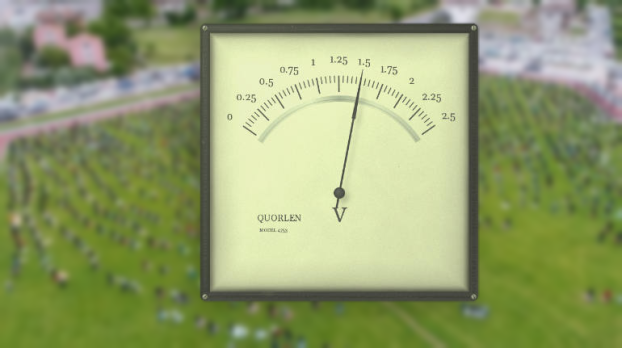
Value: 1.5; V
